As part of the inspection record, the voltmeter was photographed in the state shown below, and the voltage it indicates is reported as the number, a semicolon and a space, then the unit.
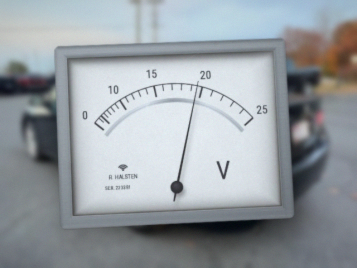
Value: 19.5; V
